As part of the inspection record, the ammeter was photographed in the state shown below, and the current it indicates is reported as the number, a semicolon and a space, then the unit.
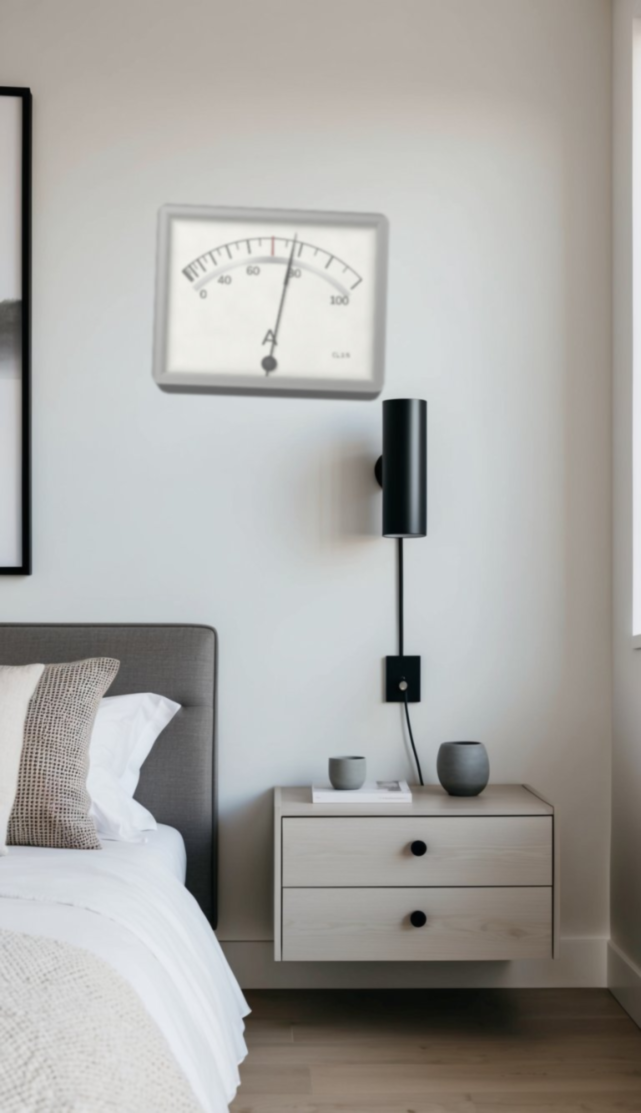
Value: 77.5; A
